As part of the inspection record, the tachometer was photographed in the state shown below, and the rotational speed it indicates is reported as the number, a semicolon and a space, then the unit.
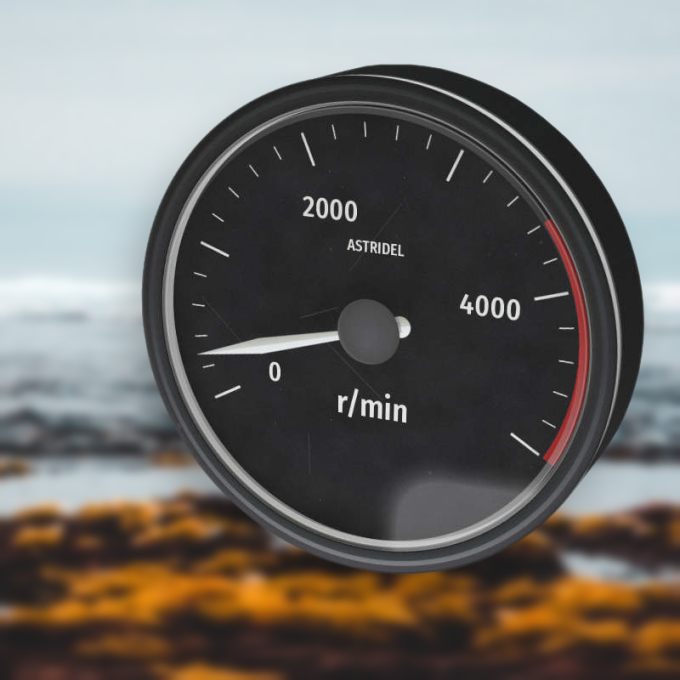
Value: 300; rpm
